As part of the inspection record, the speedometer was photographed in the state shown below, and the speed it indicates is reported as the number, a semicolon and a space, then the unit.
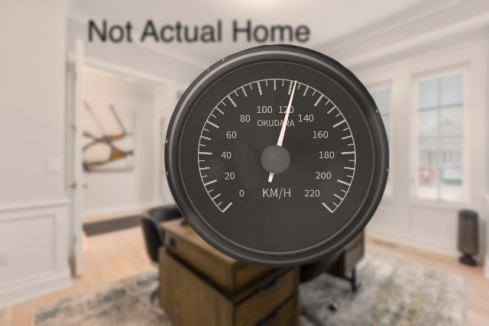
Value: 122.5; km/h
